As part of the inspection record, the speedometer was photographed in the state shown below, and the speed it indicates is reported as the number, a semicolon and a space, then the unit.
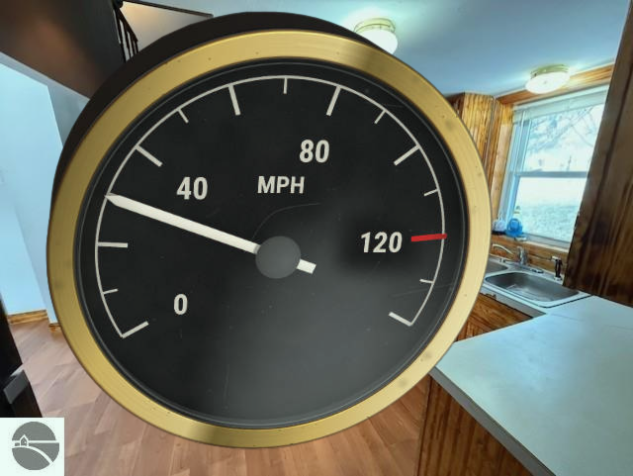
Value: 30; mph
